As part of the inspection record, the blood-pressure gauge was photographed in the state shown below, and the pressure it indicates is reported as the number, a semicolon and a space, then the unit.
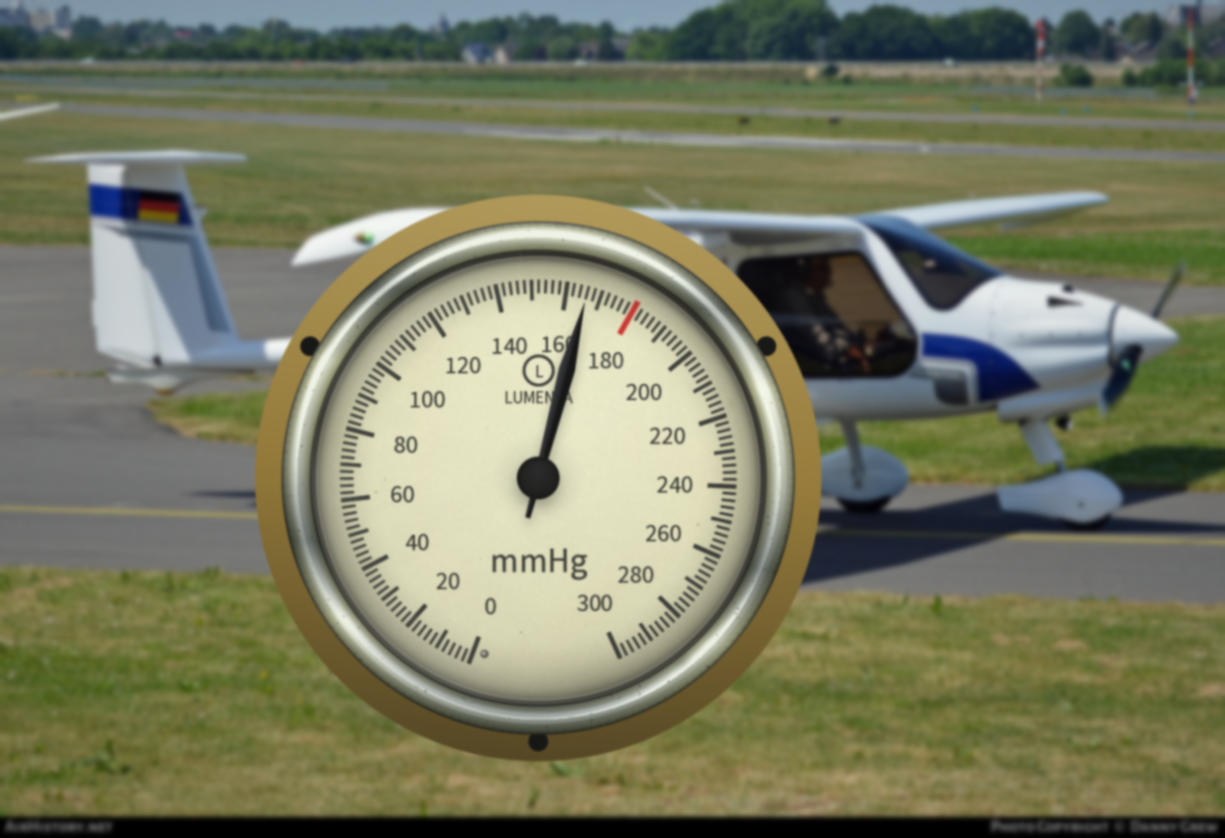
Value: 166; mmHg
